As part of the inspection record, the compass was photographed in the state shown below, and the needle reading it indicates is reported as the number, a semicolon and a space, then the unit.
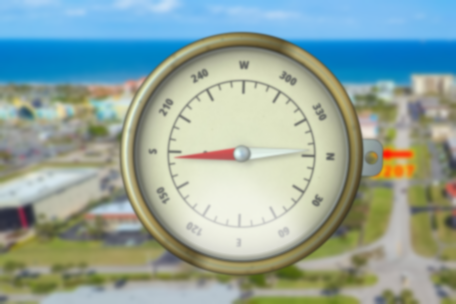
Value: 175; °
